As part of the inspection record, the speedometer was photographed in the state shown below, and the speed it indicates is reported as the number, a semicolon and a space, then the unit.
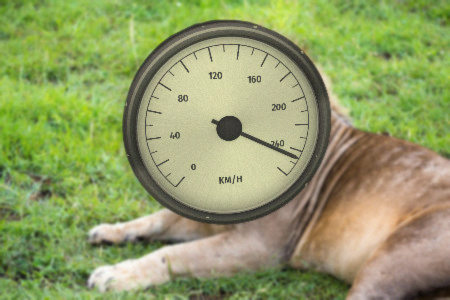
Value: 245; km/h
